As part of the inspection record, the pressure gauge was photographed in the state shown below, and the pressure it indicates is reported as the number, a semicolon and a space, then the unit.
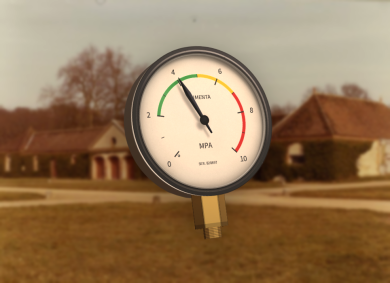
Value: 4; MPa
